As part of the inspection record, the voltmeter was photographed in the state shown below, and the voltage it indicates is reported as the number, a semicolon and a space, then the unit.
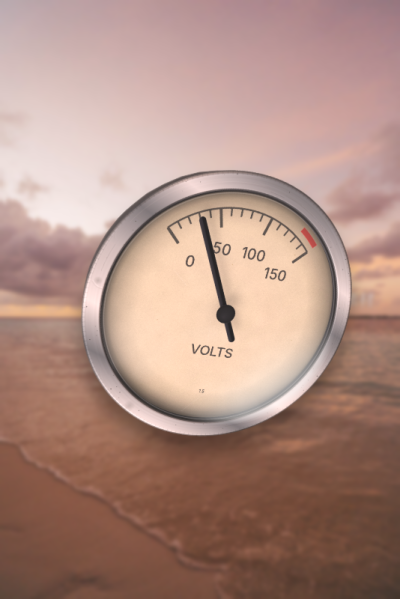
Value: 30; V
